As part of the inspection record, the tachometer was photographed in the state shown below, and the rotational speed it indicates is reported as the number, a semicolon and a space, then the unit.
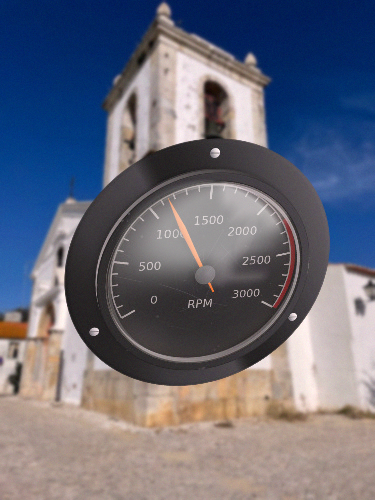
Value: 1150; rpm
